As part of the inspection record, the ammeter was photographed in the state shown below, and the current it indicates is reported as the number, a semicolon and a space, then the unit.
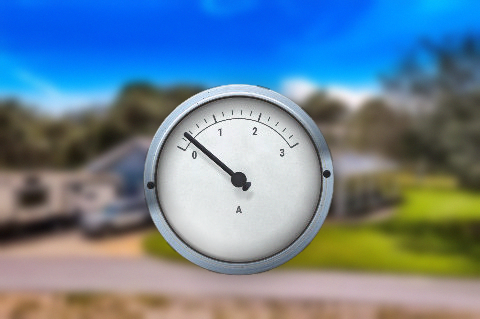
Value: 0.3; A
